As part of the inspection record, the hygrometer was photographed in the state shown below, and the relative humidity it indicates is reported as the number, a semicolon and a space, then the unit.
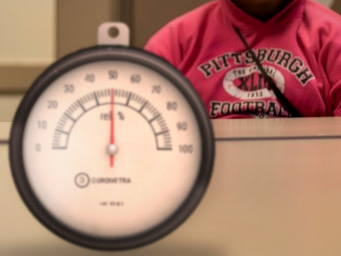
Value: 50; %
